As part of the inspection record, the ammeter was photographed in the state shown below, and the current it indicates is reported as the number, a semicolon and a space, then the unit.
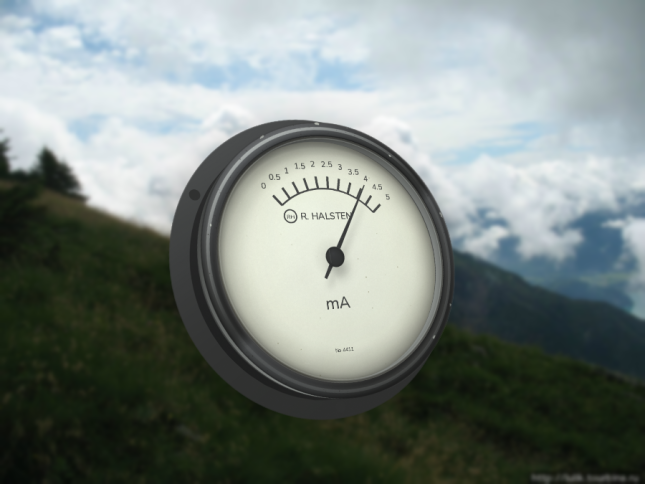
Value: 4; mA
